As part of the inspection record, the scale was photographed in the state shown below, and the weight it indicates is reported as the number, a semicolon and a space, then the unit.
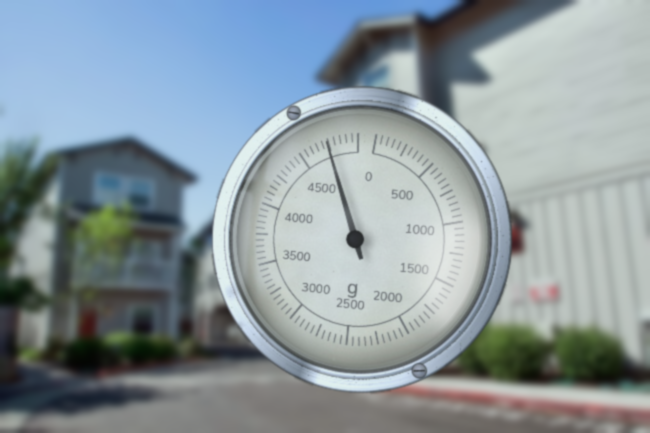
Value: 4750; g
